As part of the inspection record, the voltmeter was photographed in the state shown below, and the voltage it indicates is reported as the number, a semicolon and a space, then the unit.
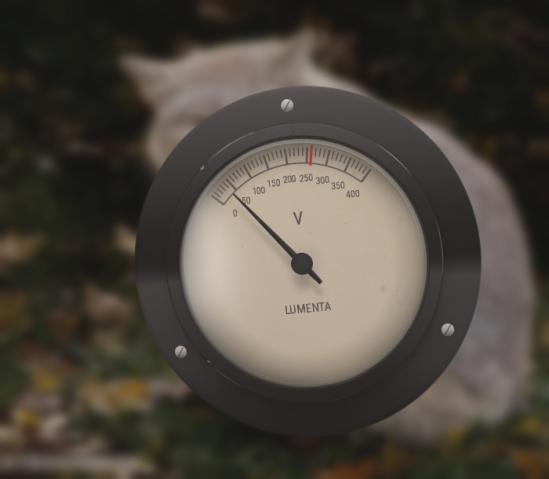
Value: 40; V
